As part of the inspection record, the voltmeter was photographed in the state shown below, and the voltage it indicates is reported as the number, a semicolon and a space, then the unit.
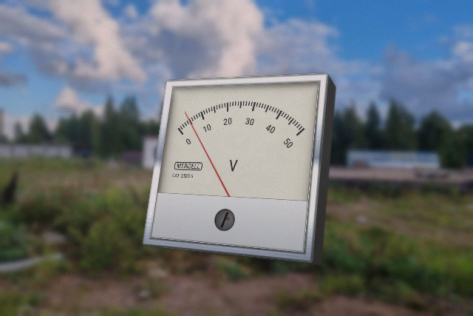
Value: 5; V
